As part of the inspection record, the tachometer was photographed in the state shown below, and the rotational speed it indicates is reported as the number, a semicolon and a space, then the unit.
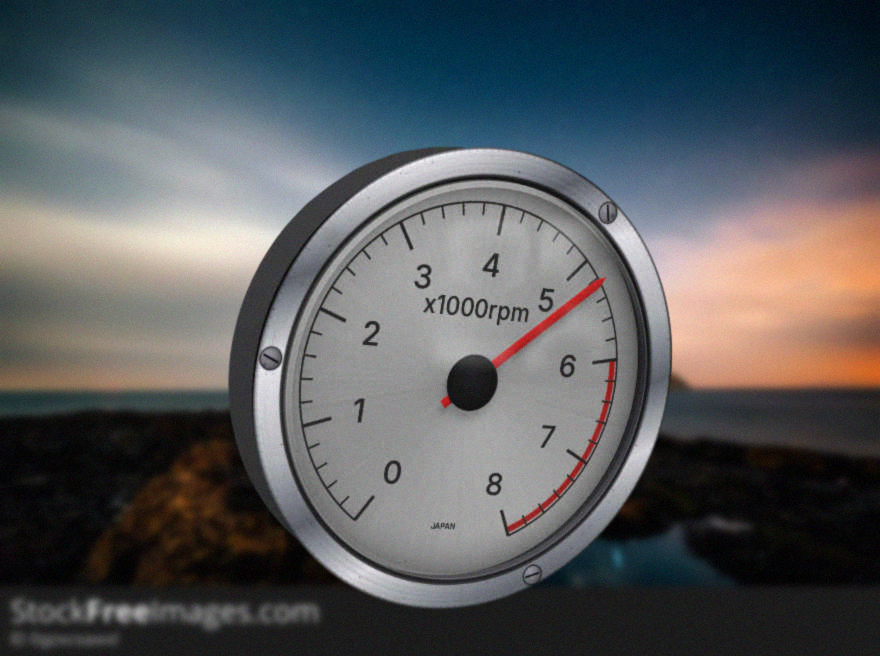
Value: 5200; rpm
